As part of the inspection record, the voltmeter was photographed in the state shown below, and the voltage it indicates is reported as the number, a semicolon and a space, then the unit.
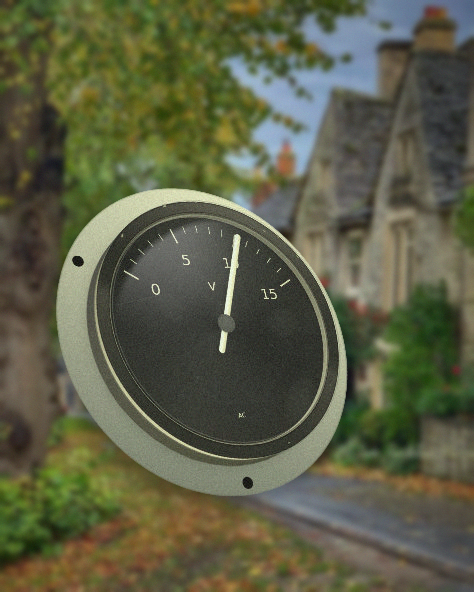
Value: 10; V
